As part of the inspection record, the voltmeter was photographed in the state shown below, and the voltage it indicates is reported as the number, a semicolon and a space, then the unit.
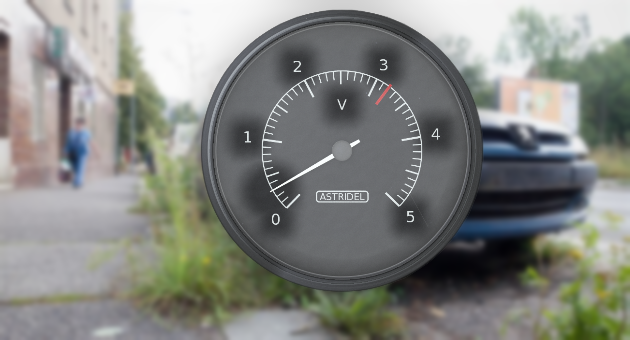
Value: 0.3; V
